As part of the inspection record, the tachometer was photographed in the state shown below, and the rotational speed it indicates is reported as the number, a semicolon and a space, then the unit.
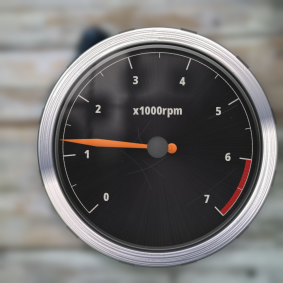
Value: 1250; rpm
